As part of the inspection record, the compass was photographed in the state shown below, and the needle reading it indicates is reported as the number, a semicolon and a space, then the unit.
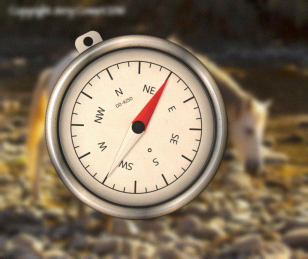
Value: 60; °
